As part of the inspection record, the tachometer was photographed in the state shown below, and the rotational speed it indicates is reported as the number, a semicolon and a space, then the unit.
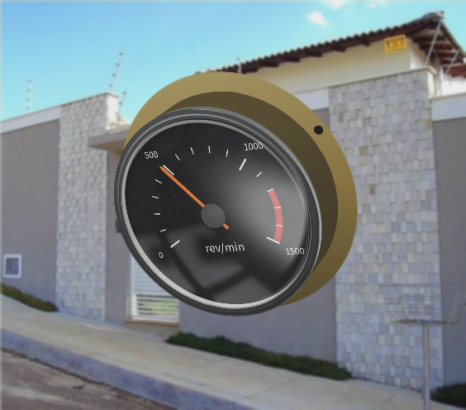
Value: 500; rpm
